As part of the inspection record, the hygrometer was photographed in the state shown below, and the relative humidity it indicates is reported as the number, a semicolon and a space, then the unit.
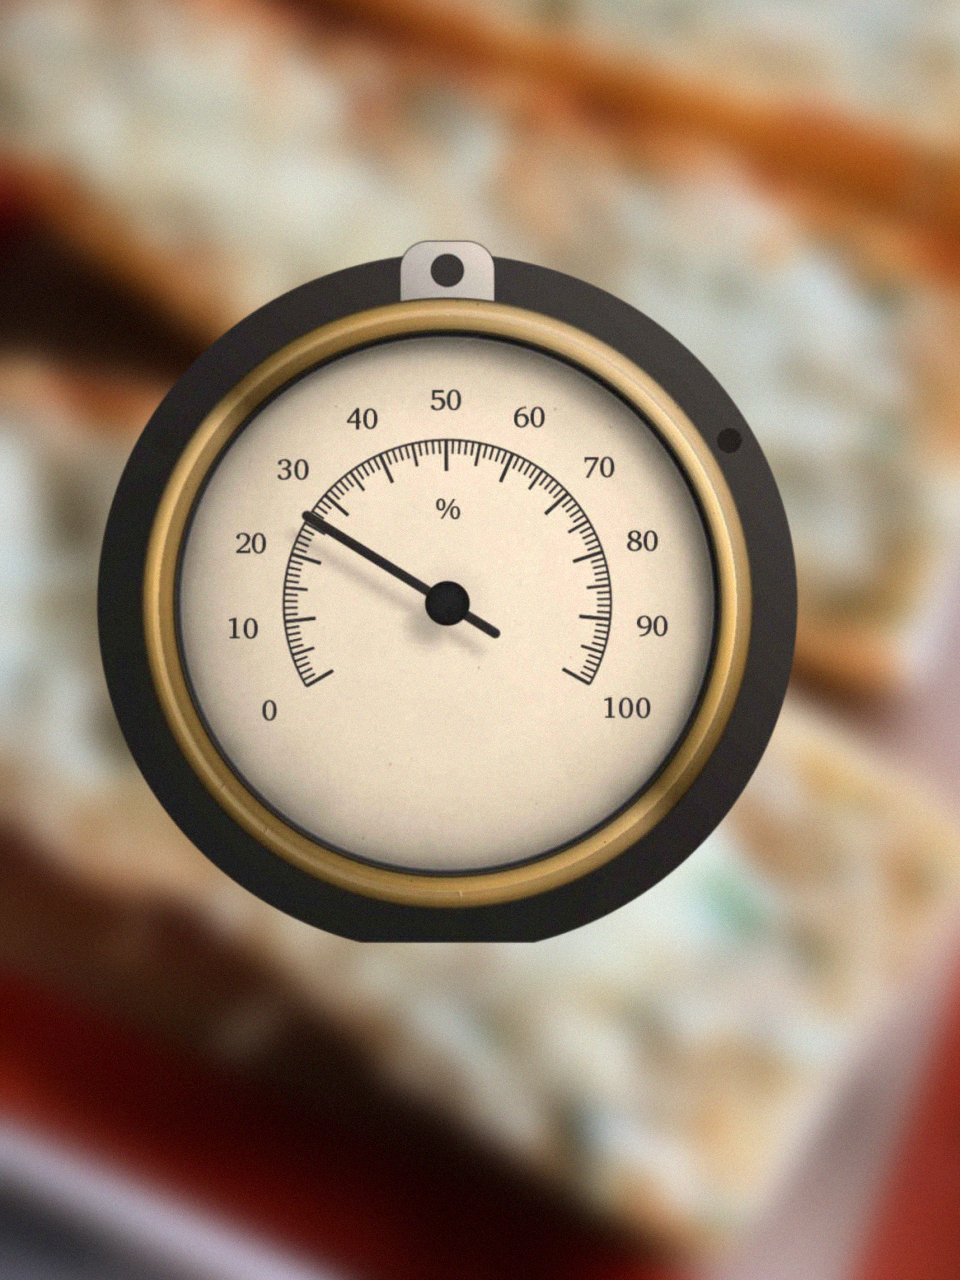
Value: 26; %
